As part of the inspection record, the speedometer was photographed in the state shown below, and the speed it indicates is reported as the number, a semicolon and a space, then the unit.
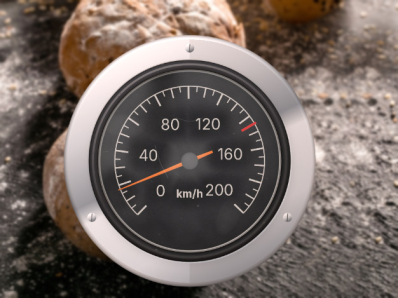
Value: 17.5; km/h
